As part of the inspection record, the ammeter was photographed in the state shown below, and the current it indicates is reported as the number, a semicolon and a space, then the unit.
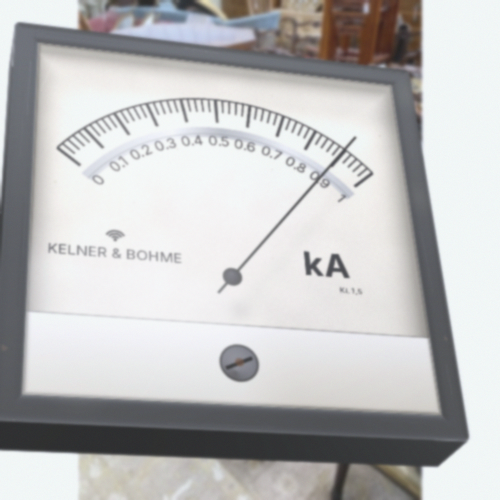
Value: 0.9; kA
